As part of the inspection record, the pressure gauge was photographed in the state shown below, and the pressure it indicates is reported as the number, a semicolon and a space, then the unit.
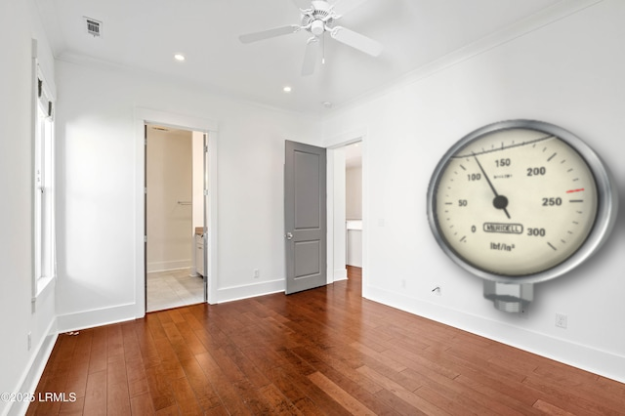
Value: 120; psi
